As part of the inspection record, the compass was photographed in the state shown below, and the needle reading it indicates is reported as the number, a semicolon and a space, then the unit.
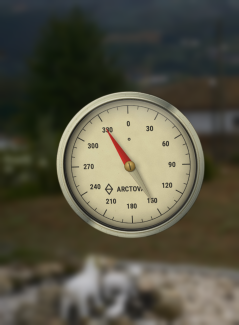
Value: 330; °
